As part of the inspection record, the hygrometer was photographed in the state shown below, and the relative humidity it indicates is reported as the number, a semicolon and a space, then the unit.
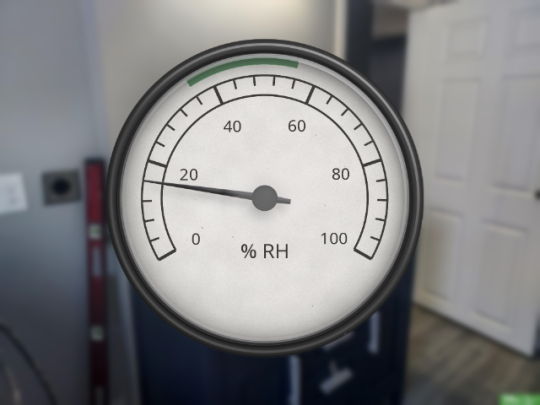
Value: 16; %
